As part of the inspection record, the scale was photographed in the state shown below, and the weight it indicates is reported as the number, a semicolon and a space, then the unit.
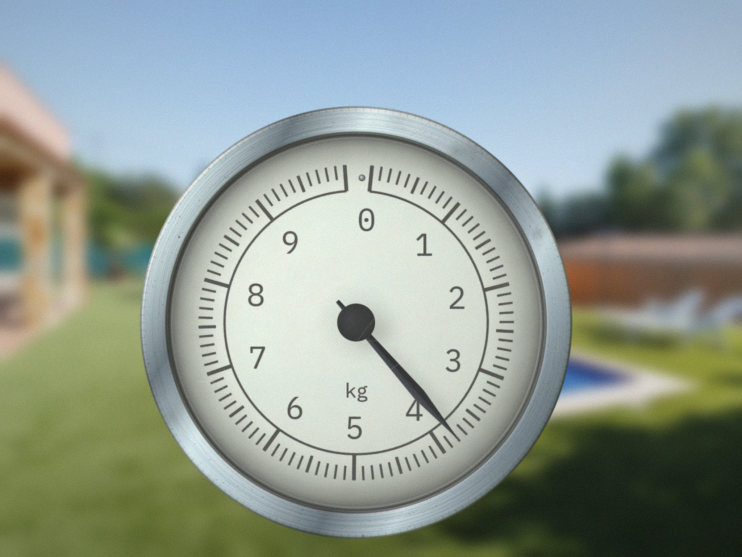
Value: 3.8; kg
